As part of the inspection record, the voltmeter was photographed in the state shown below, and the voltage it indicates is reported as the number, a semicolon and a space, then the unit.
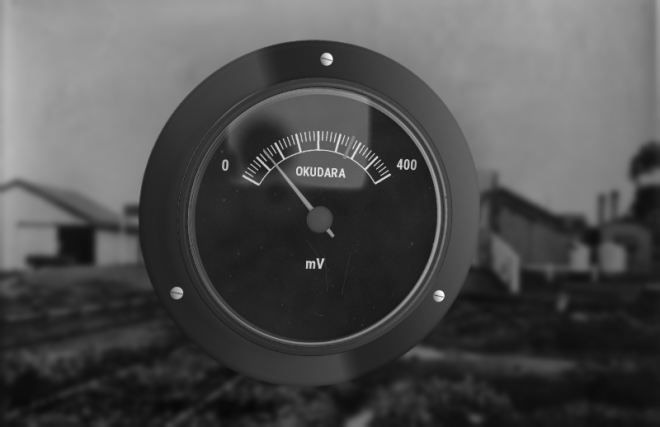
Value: 70; mV
